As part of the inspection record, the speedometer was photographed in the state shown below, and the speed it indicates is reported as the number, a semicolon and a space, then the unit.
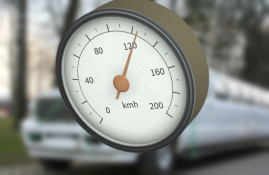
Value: 125; km/h
